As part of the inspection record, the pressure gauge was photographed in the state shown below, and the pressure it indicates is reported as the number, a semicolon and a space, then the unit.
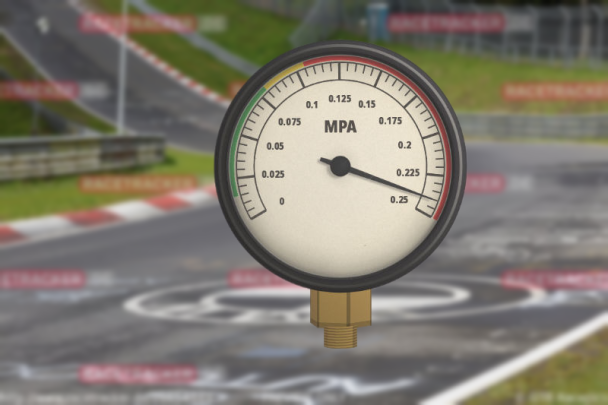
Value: 0.24; MPa
